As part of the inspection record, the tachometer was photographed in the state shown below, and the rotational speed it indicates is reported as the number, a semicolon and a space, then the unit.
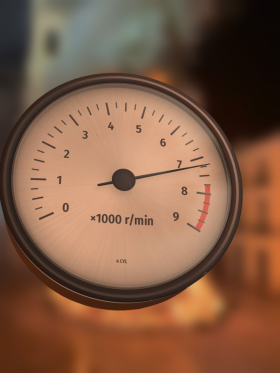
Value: 7250; rpm
